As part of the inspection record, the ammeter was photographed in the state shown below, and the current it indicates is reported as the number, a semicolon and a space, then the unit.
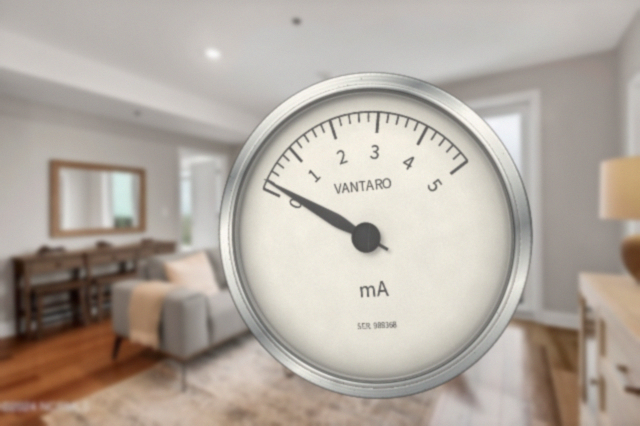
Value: 0.2; mA
